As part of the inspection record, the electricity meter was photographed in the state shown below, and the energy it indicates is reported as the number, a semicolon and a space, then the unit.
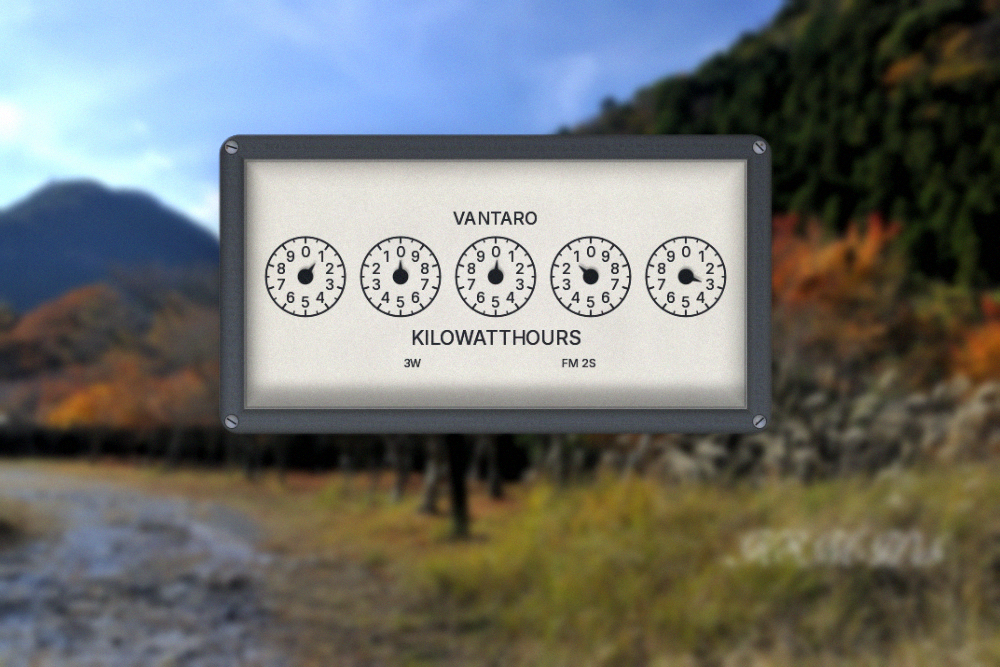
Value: 10013; kWh
